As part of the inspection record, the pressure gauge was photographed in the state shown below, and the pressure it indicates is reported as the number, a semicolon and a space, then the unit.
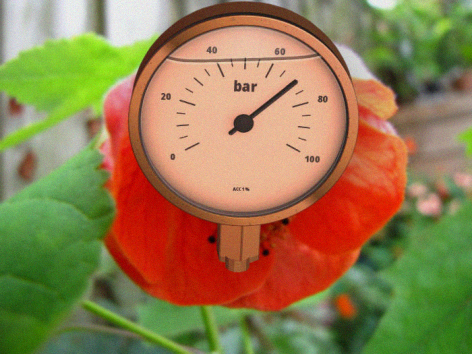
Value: 70; bar
